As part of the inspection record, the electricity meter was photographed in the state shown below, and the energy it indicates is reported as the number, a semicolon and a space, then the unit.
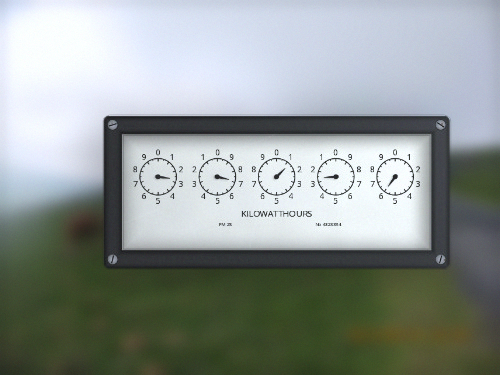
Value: 27126; kWh
